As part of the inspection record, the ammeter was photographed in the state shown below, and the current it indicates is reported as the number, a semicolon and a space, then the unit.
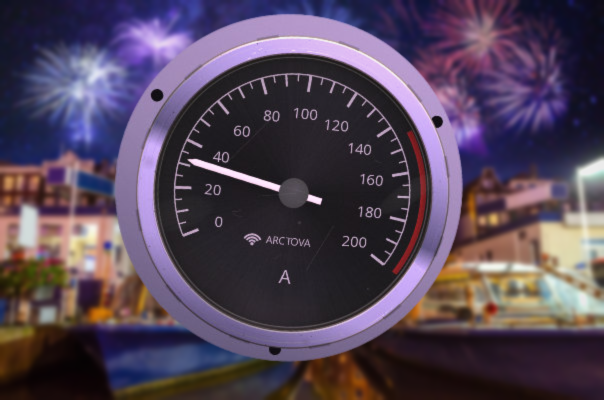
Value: 32.5; A
